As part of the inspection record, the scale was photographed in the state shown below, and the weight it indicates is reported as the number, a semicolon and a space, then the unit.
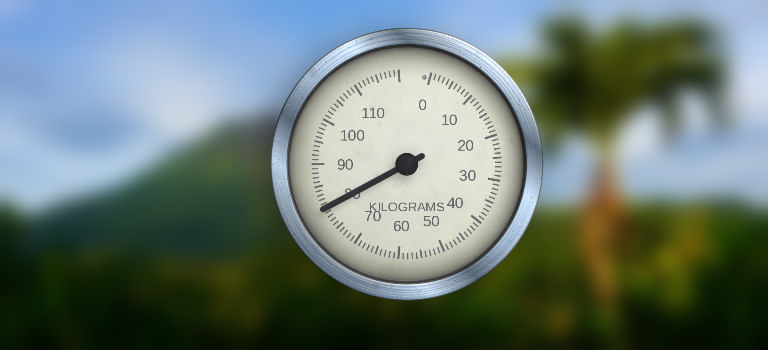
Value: 80; kg
